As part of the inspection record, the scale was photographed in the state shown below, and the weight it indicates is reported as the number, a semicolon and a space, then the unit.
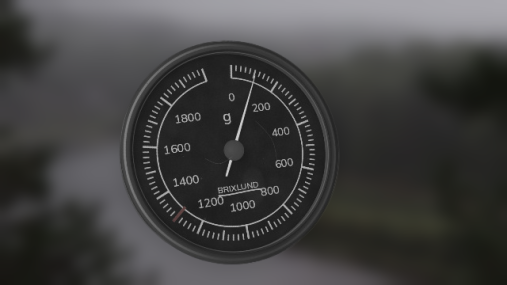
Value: 100; g
